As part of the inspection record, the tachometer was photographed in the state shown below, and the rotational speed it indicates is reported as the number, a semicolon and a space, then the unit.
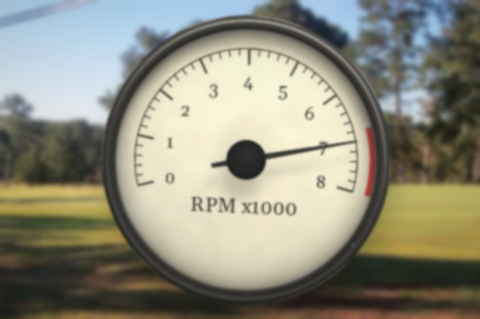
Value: 7000; rpm
